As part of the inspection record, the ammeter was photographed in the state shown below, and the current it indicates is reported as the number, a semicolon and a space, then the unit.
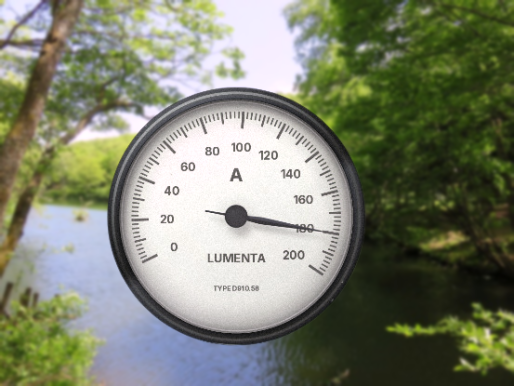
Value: 180; A
